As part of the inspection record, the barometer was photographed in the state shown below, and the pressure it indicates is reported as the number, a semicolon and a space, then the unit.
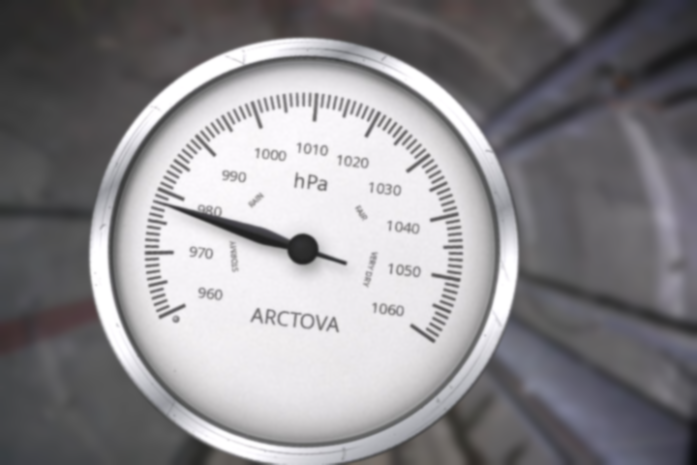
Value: 978; hPa
